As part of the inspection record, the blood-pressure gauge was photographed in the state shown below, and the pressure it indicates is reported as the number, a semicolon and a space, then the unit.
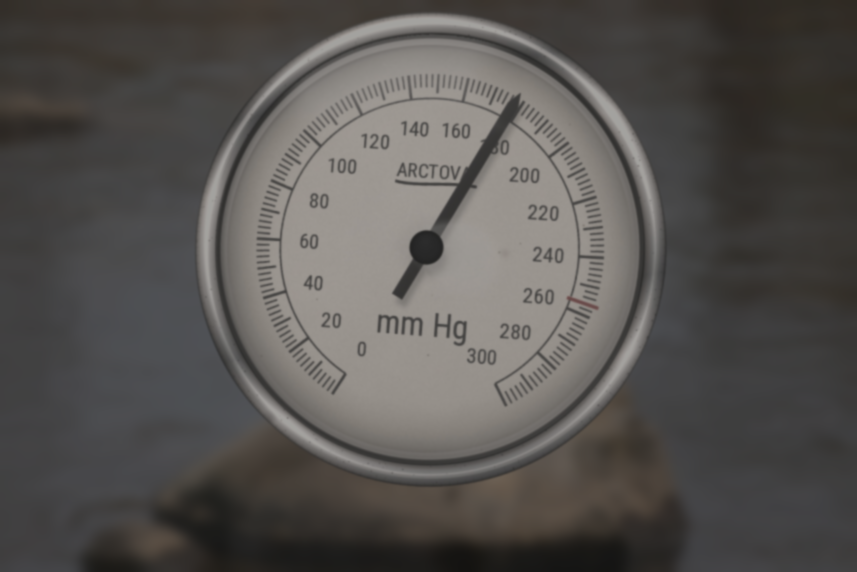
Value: 178; mmHg
